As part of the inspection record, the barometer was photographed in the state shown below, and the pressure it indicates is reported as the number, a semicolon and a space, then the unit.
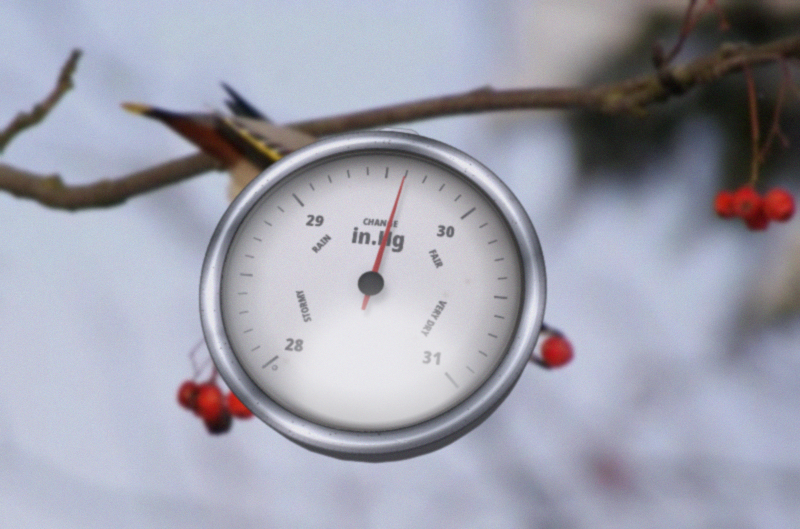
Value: 29.6; inHg
